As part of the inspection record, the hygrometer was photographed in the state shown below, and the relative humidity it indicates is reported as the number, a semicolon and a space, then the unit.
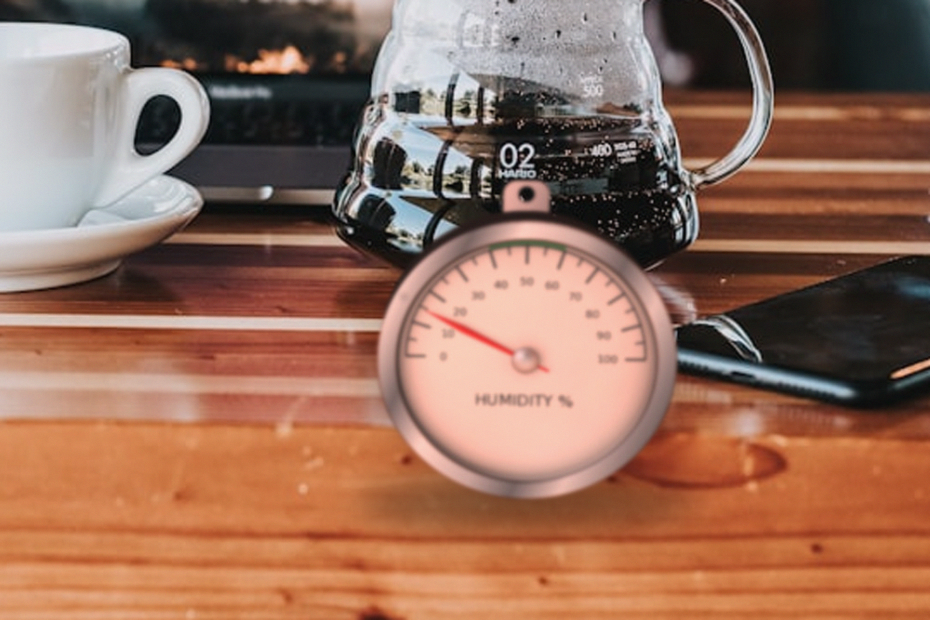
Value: 15; %
